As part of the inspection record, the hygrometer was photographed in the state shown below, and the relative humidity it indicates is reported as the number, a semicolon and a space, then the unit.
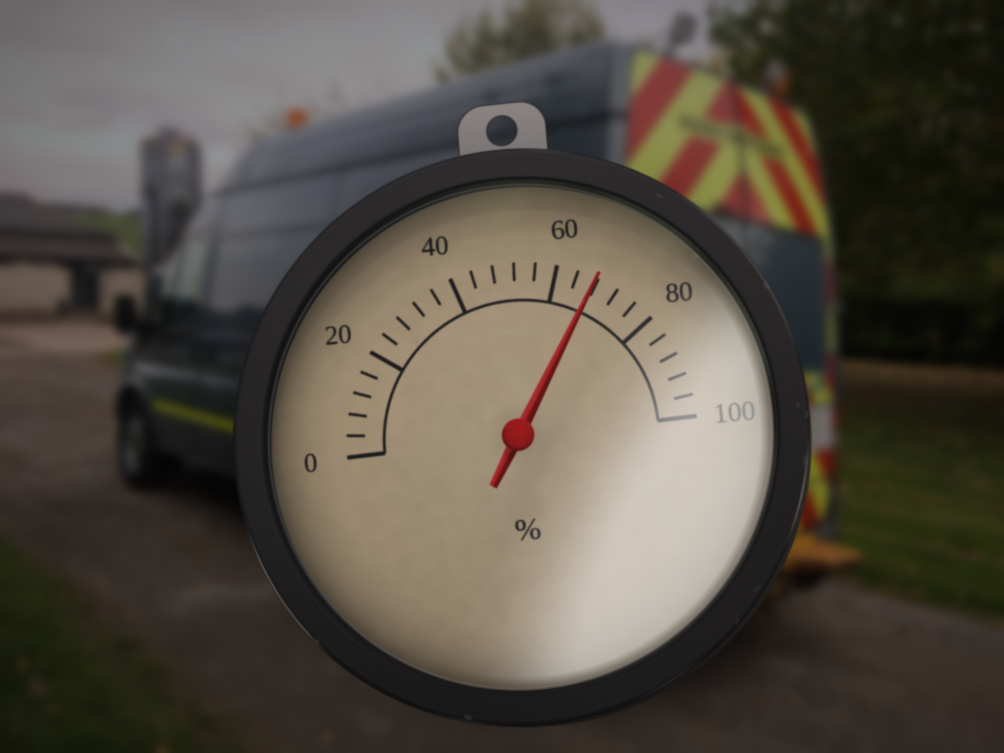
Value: 68; %
